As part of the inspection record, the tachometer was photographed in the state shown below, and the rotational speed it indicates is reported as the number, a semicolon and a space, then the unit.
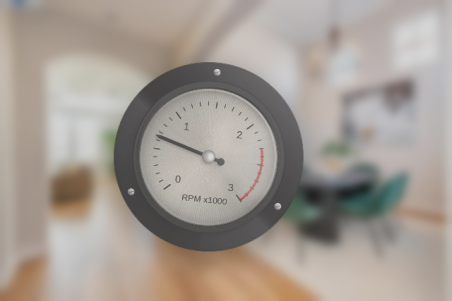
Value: 650; rpm
